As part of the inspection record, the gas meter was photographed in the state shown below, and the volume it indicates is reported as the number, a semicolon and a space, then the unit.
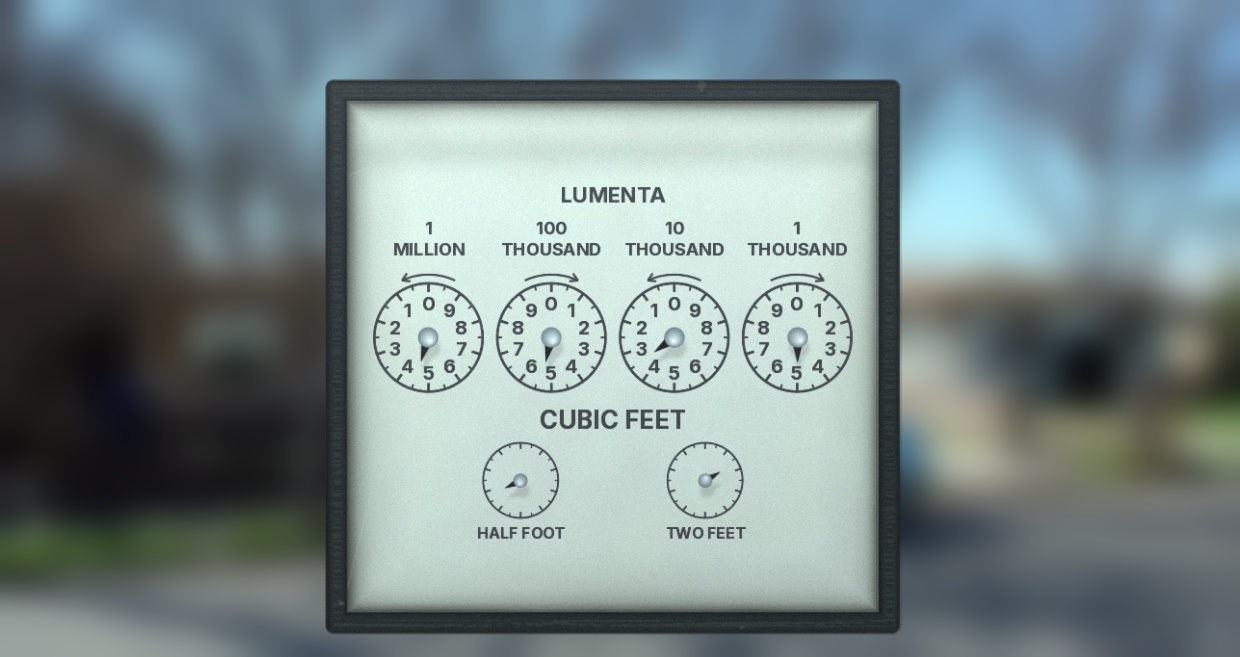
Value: 453500; ft³
